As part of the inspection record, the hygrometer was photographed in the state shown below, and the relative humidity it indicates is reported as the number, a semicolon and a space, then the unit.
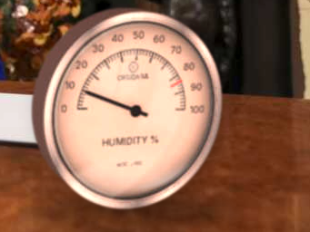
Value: 10; %
